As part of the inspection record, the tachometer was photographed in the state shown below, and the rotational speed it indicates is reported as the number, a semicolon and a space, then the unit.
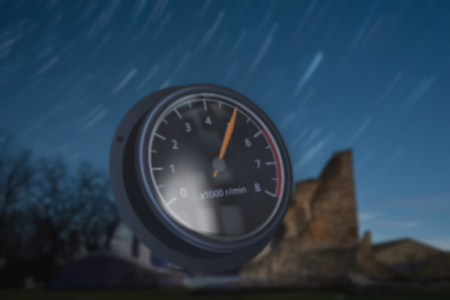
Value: 5000; rpm
